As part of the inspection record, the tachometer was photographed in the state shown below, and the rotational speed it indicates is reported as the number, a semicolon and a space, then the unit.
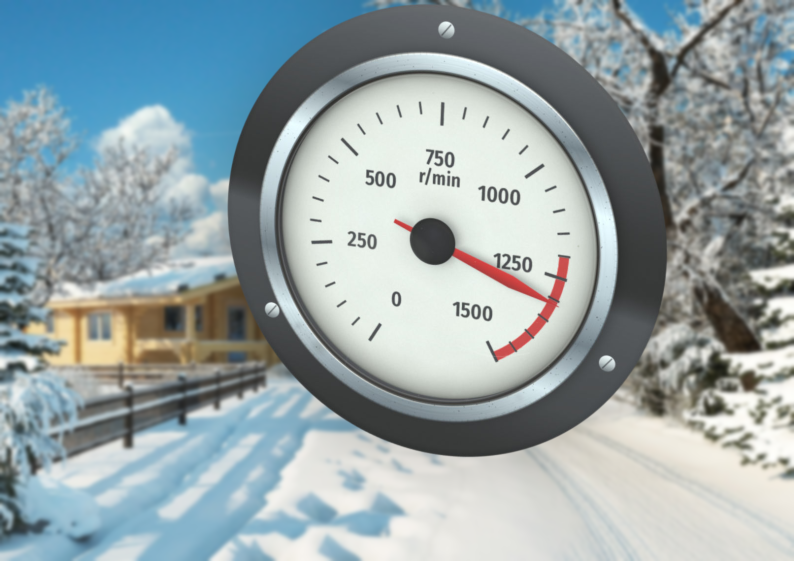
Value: 1300; rpm
